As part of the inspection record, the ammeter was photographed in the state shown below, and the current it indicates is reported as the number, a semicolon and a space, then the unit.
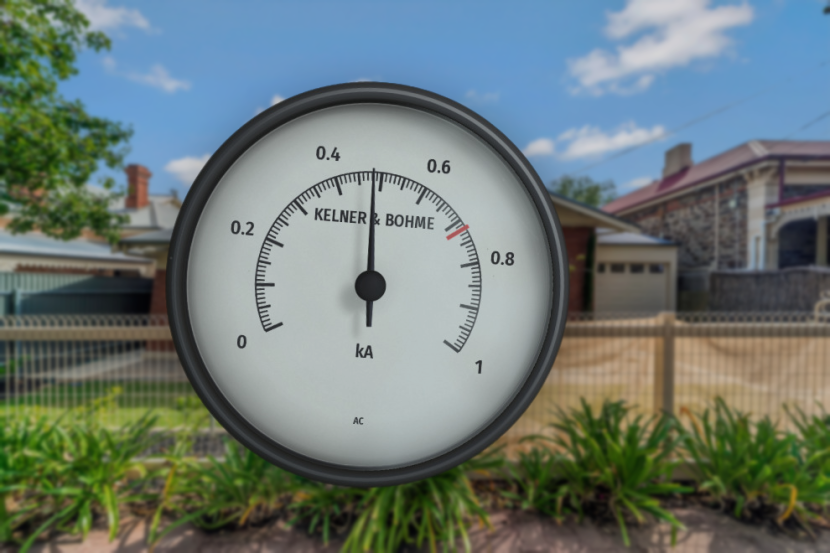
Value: 0.48; kA
